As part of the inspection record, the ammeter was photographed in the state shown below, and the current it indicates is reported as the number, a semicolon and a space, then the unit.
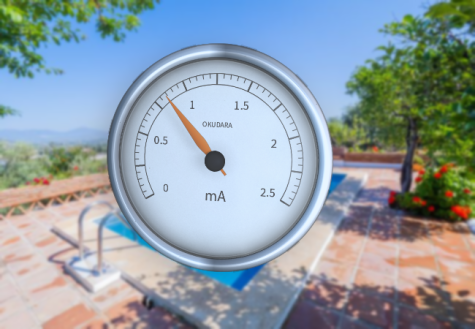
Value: 0.85; mA
